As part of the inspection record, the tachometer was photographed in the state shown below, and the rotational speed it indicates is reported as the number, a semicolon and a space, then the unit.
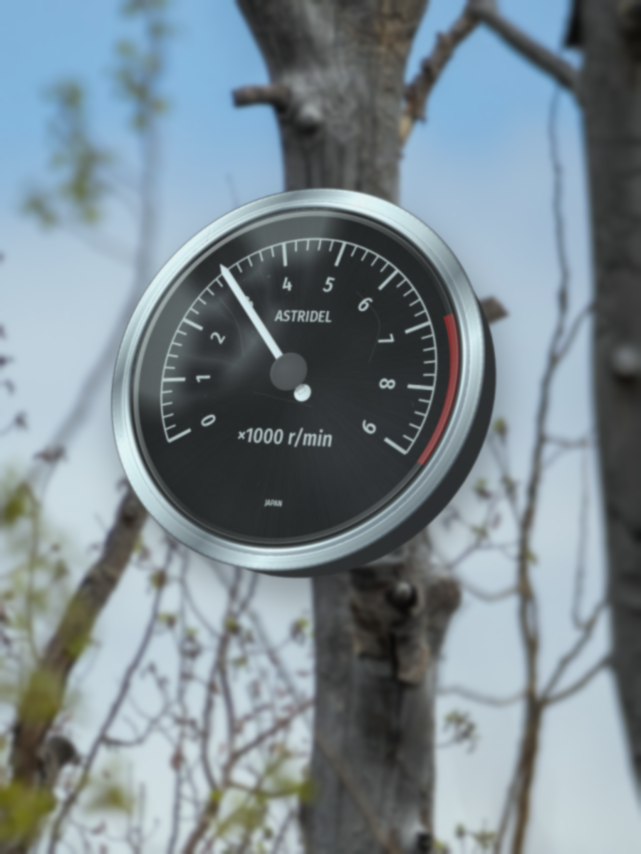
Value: 3000; rpm
